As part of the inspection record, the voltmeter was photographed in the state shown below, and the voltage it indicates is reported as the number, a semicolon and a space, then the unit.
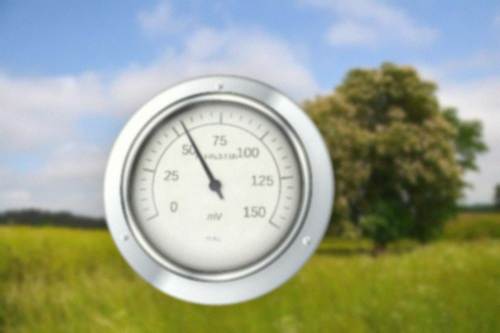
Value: 55; mV
